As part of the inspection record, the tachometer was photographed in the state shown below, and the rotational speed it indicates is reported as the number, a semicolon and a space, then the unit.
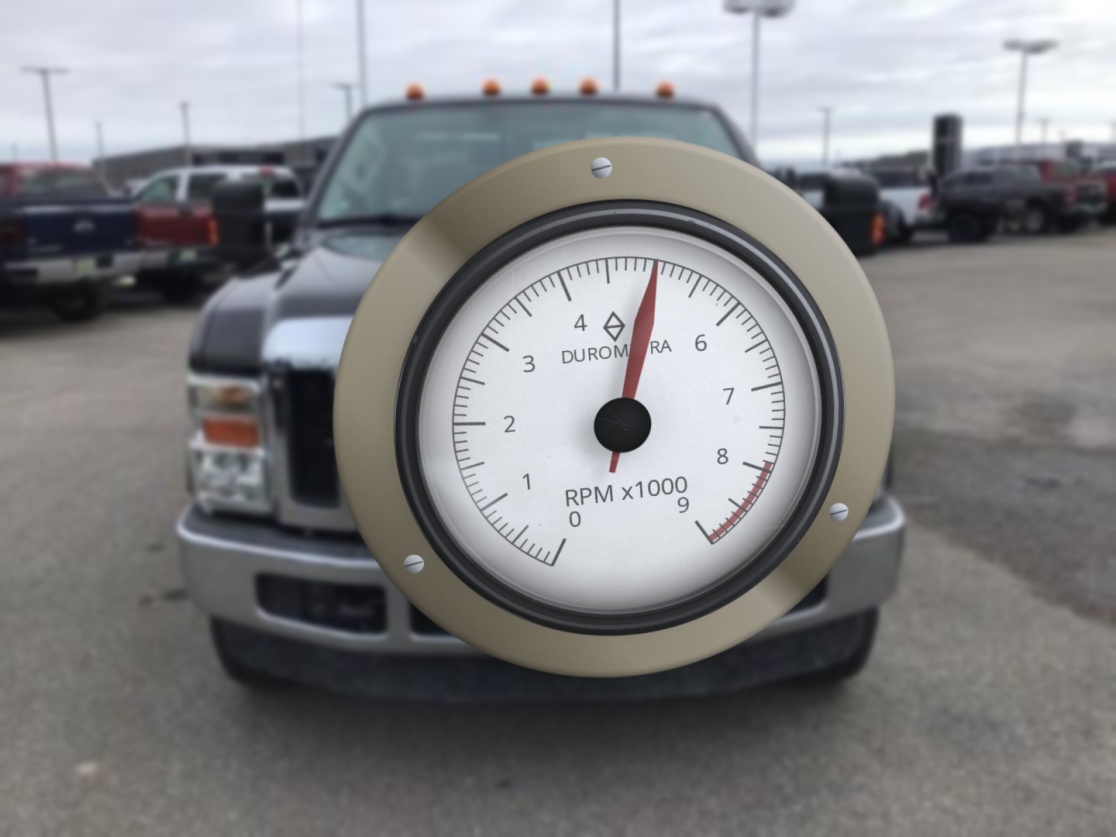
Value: 5000; rpm
